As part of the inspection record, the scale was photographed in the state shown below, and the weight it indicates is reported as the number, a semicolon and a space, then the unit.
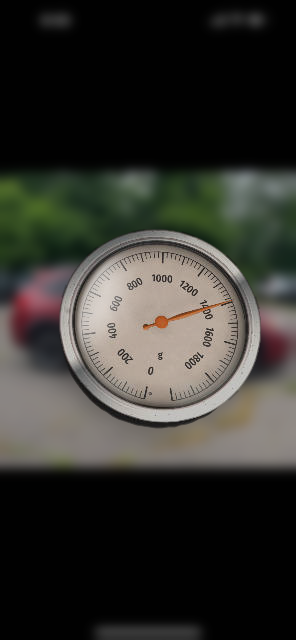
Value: 1400; g
